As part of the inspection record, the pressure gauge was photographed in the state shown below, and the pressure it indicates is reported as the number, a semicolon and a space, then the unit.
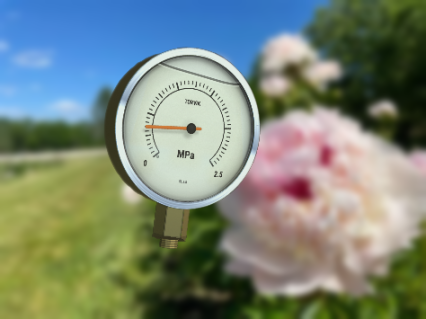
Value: 0.35; MPa
